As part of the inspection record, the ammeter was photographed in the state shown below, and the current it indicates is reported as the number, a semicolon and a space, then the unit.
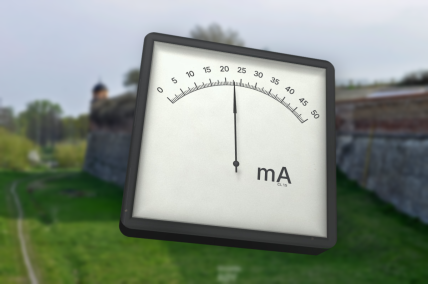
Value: 22.5; mA
